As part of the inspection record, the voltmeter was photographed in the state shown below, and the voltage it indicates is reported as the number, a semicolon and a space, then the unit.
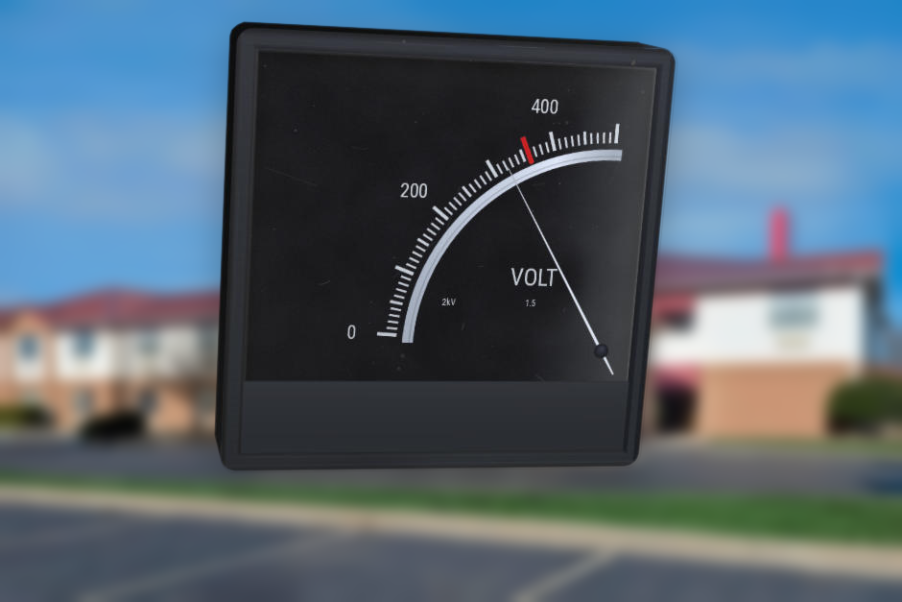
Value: 320; V
